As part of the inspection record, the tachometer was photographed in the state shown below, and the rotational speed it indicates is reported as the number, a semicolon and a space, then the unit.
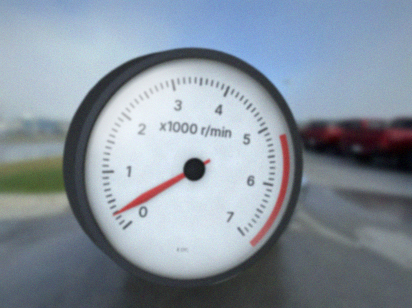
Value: 300; rpm
